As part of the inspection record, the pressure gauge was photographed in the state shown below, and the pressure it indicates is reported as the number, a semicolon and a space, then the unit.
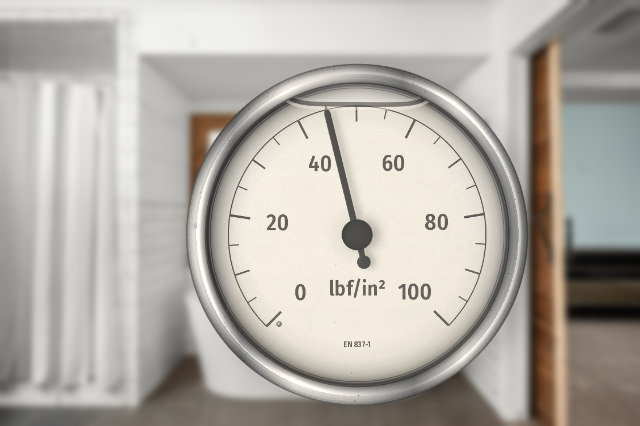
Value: 45; psi
